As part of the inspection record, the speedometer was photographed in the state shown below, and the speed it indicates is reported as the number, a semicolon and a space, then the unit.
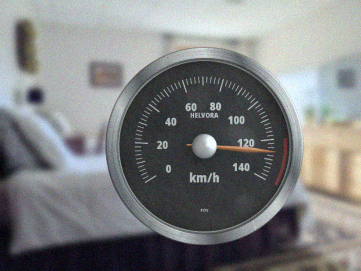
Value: 126; km/h
